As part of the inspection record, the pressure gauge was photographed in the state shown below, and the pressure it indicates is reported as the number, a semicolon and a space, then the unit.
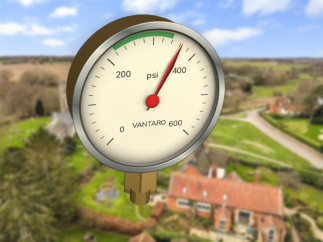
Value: 360; psi
